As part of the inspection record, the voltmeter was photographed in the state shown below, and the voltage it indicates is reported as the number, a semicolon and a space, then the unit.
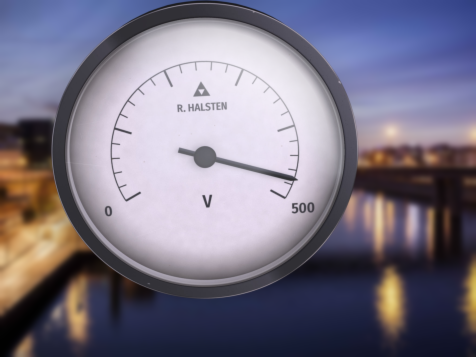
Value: 470; V
